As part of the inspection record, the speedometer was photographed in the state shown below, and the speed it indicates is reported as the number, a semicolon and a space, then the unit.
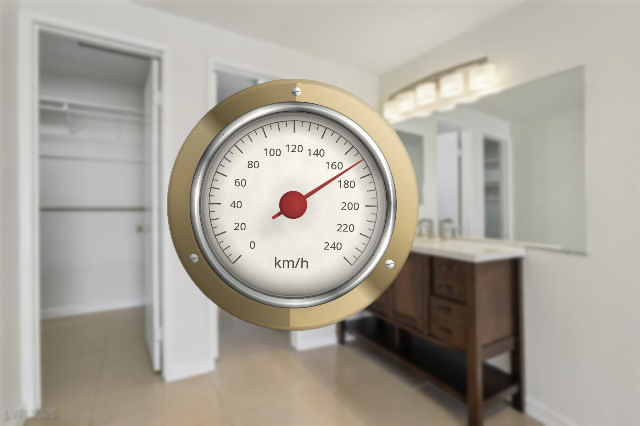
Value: 170; km/h
